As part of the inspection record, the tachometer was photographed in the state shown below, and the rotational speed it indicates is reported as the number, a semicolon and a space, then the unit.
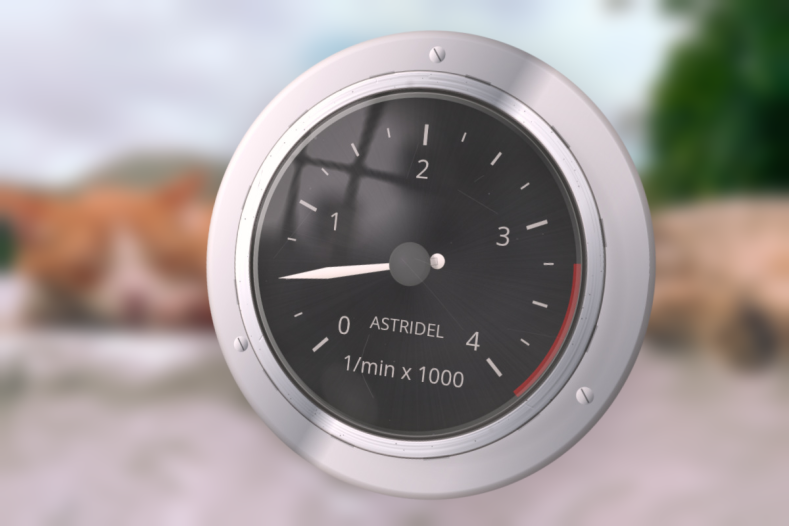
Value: 500; rpm
